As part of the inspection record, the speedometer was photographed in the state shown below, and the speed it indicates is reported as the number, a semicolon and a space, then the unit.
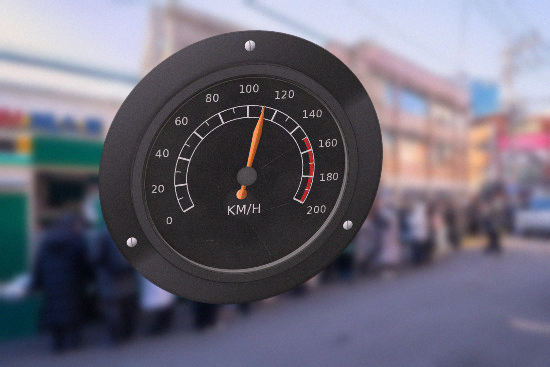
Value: 110; km/h
